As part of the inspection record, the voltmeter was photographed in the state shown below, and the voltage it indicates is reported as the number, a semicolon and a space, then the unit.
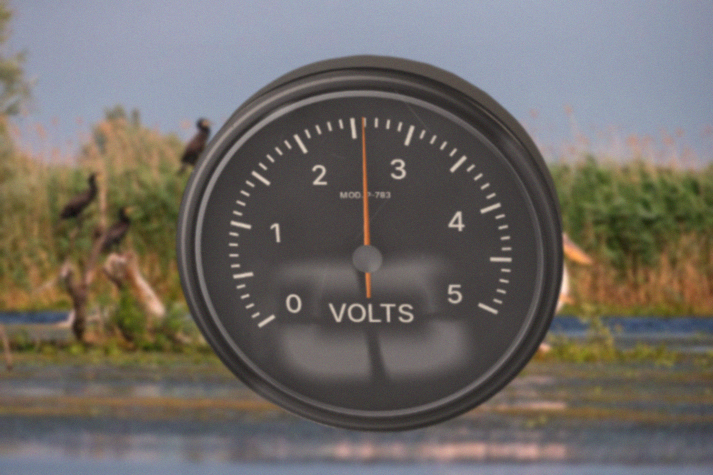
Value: 2.6; V
